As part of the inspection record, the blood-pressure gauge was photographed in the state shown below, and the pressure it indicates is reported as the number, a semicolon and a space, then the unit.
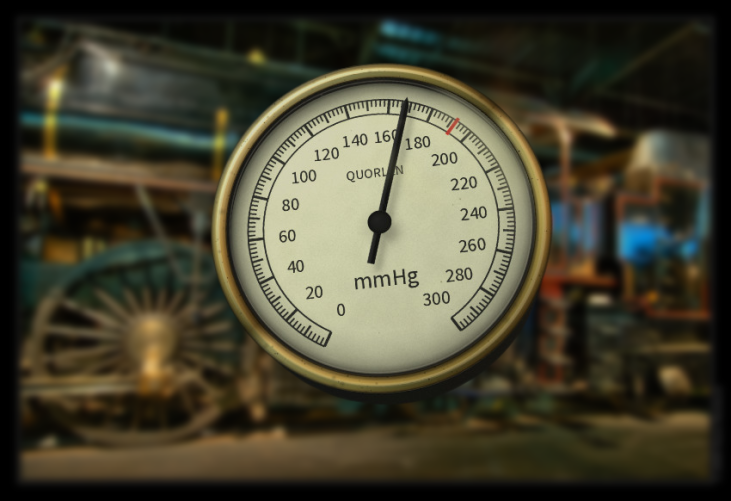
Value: 168; mmHg
